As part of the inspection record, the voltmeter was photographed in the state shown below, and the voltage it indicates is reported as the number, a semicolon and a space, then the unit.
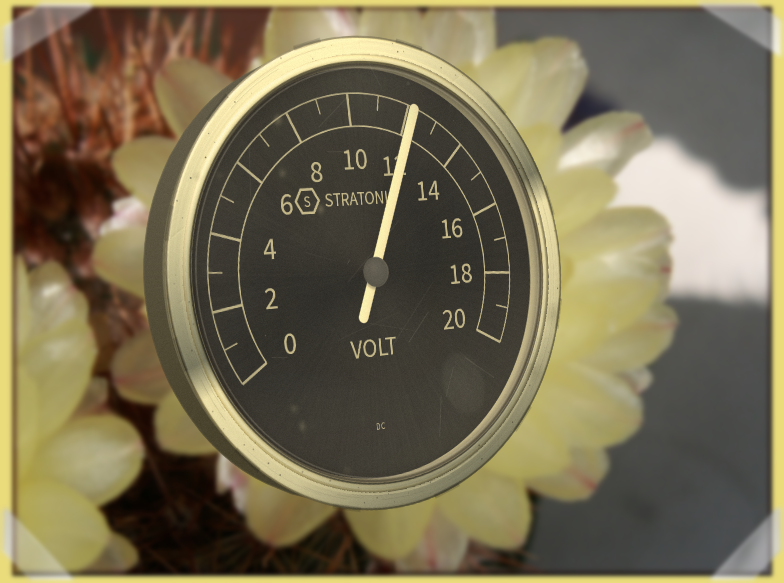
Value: 12; V
